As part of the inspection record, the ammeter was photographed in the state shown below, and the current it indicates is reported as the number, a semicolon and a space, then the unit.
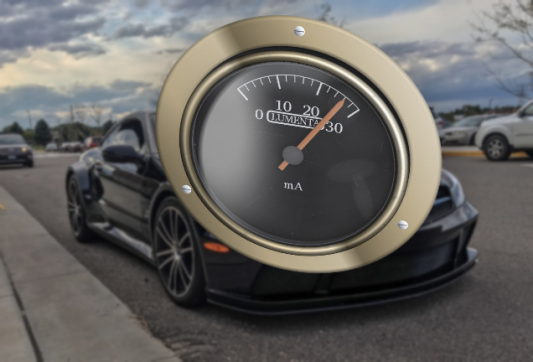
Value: 26; mA
